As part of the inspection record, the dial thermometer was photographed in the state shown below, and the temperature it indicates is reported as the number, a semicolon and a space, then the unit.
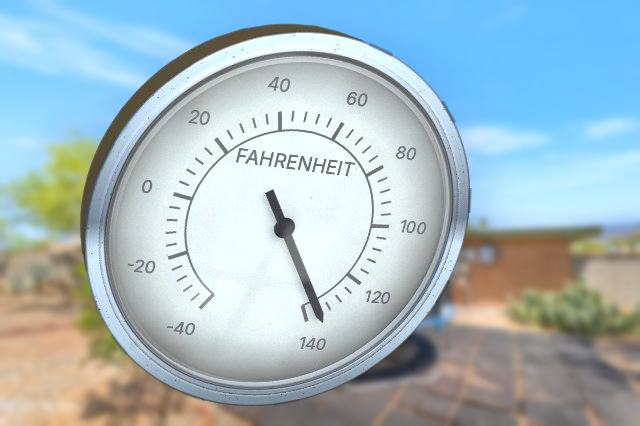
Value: 136; °F
